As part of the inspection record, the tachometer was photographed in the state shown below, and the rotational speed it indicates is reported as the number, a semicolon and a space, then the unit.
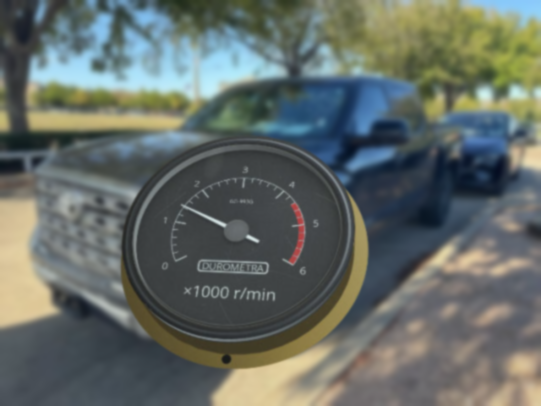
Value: 1400; rpm
